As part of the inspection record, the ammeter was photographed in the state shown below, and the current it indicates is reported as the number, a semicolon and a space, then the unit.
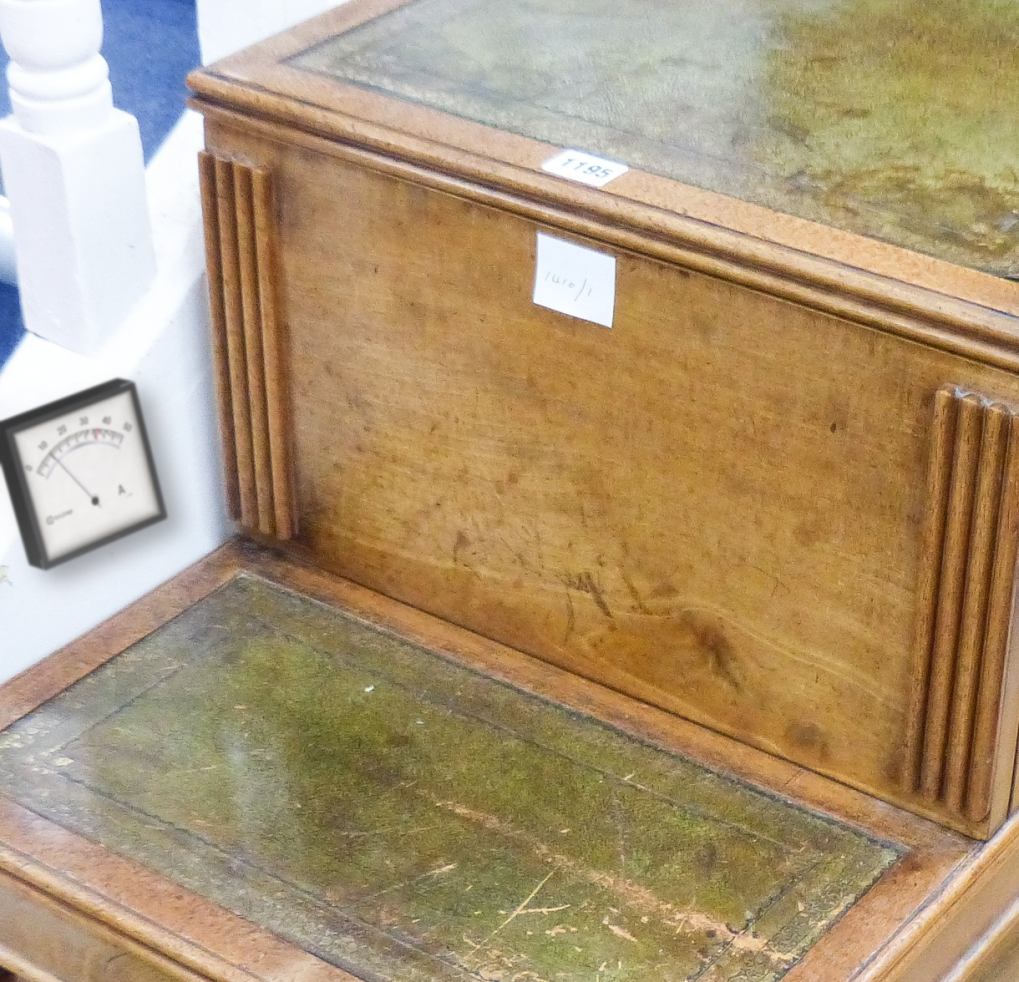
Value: 10; A
